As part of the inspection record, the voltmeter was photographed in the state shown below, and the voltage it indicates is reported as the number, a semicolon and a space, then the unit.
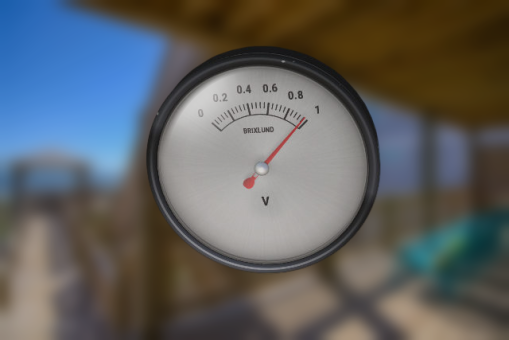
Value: 0.96; V
